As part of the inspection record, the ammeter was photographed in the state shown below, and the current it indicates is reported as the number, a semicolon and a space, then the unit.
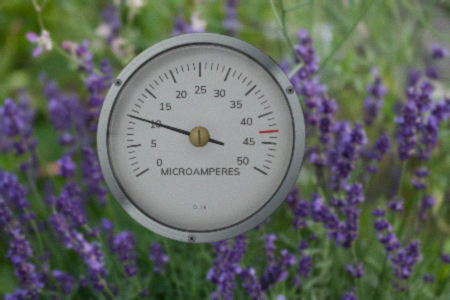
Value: 10; µA
